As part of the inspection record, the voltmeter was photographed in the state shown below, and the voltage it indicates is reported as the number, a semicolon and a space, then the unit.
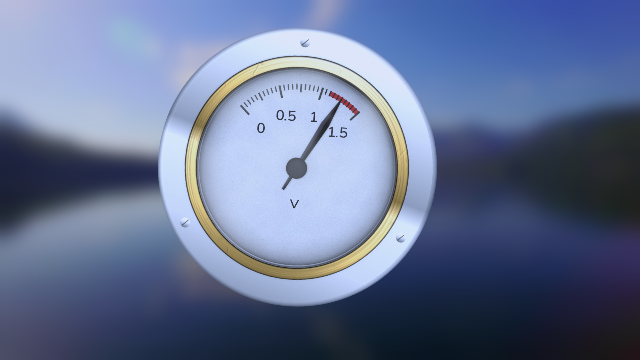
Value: 1.25; V
